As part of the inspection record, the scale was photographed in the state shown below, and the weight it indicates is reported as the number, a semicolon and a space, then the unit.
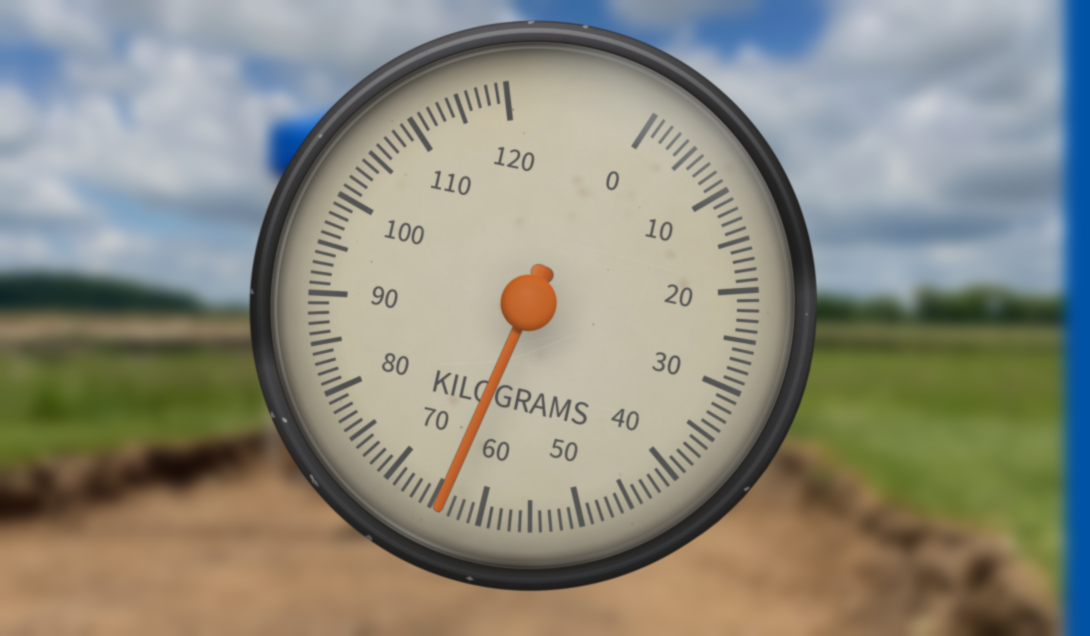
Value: 64; kg
